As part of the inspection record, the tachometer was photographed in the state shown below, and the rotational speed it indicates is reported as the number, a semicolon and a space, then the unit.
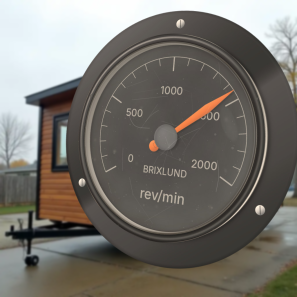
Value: 1450; rpm
